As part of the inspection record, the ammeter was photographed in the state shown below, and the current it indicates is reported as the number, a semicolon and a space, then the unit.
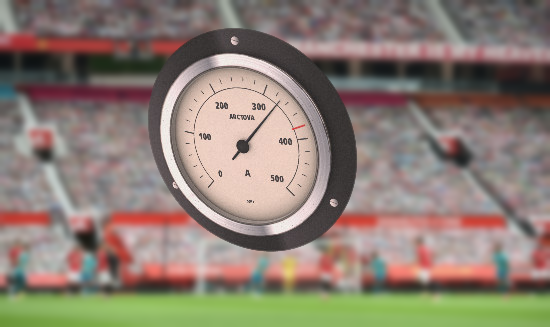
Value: 330; A
